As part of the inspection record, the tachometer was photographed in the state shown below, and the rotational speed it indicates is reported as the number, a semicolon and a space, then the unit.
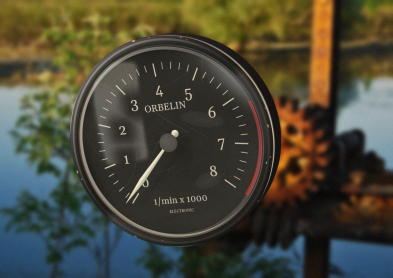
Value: 100; rpm
